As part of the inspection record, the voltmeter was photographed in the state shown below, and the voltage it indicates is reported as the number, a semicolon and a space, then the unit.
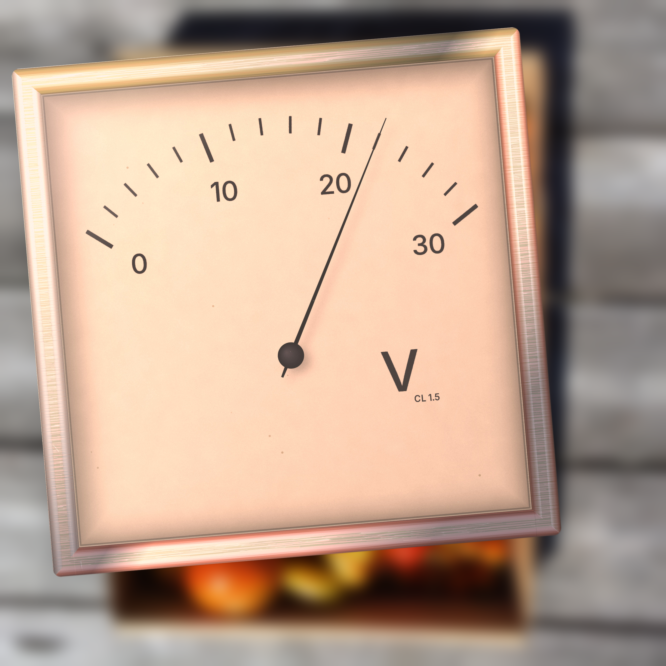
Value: 22; V
